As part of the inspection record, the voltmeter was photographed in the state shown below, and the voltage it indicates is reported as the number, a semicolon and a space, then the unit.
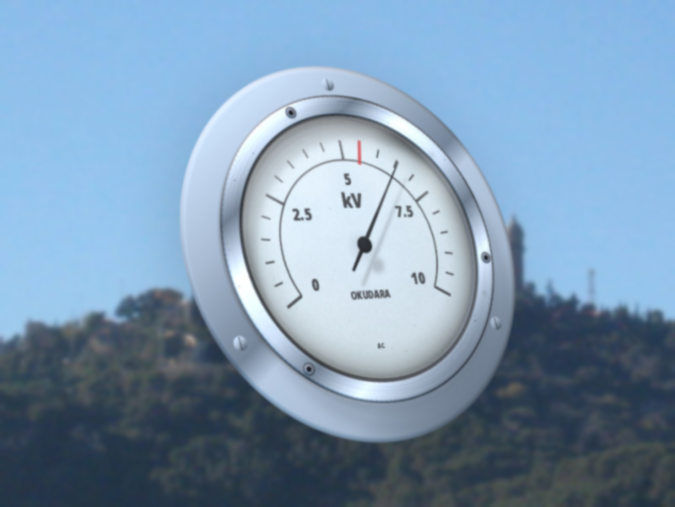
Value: 6.5; kV
